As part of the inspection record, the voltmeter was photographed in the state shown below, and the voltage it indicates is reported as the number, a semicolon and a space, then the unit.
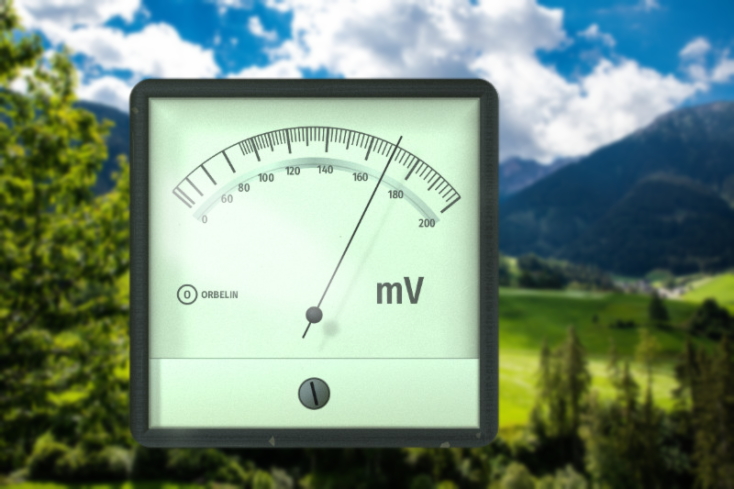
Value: 170; mV
